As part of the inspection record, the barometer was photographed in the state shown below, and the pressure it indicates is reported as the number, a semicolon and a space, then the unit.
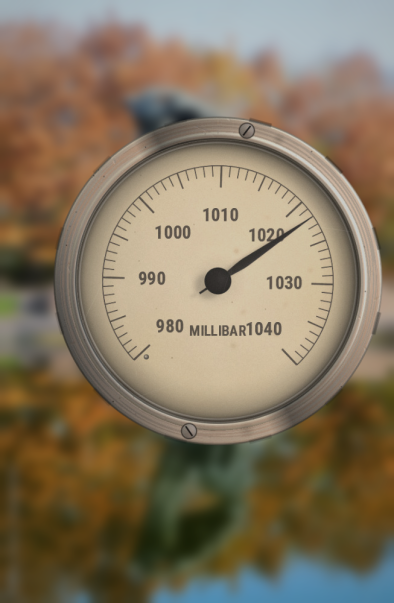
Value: 1022; mbar
